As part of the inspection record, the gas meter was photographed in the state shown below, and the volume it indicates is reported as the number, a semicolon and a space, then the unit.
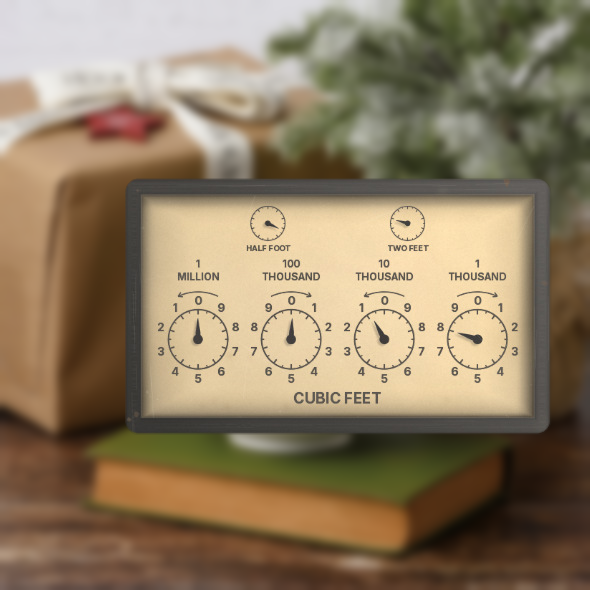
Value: 800; ft³
